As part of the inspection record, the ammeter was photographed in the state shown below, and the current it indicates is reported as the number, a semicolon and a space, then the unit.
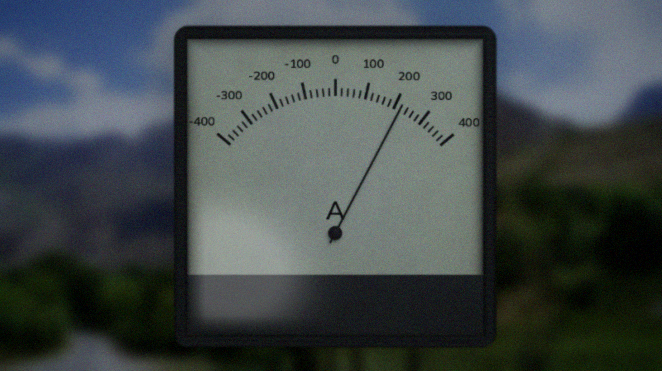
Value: 220; A
